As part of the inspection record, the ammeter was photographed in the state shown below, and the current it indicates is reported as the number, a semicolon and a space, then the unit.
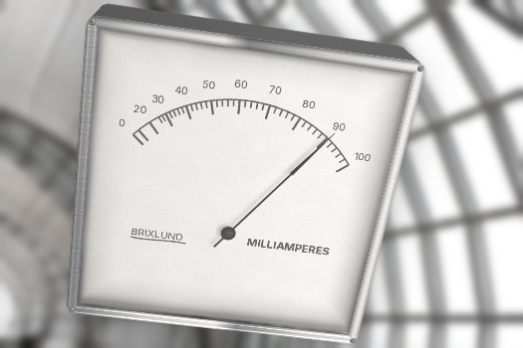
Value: 90; mA
